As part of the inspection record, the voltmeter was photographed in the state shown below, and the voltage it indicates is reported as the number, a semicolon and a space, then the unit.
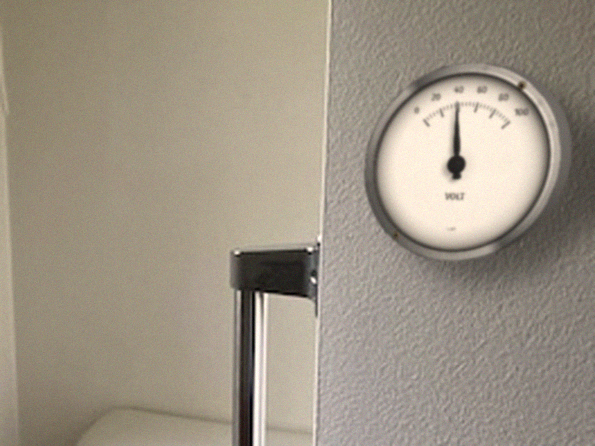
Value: 40; V
